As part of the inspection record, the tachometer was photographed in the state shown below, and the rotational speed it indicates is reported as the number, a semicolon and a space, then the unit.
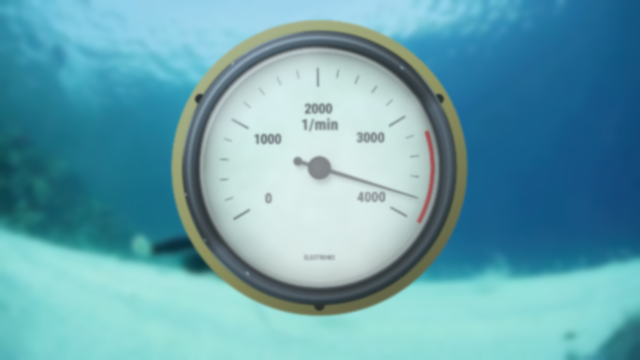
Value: 3800; rpm
